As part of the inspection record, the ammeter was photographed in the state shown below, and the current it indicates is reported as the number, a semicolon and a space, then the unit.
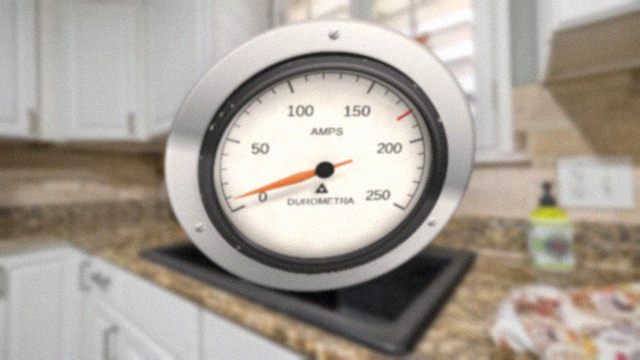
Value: 10; A
